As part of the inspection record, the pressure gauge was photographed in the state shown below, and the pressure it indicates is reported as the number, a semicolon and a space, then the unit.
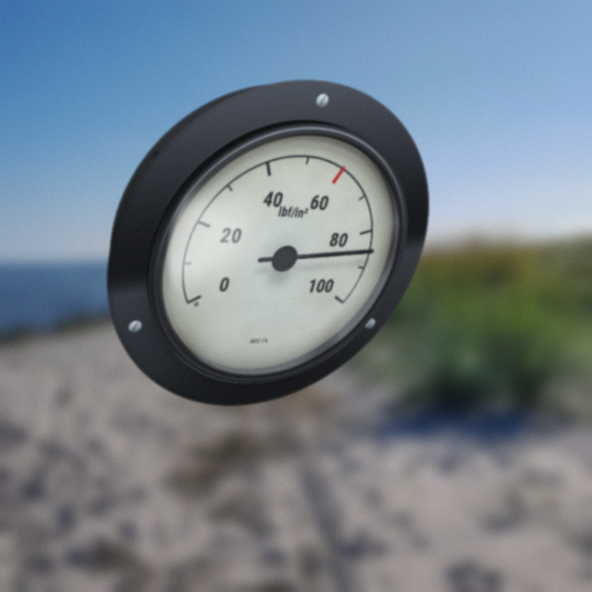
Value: 85; psi
